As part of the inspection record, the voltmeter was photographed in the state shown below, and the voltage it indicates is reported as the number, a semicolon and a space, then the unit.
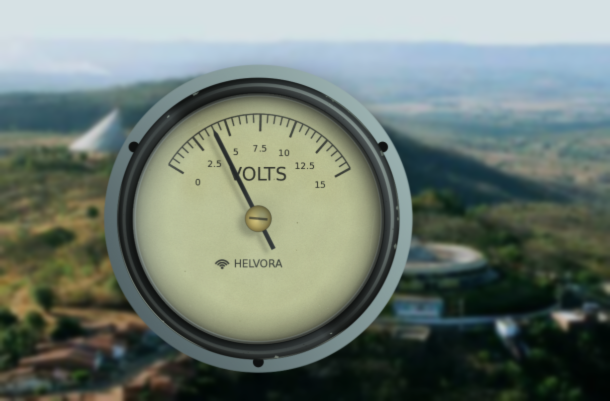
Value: 4; V
